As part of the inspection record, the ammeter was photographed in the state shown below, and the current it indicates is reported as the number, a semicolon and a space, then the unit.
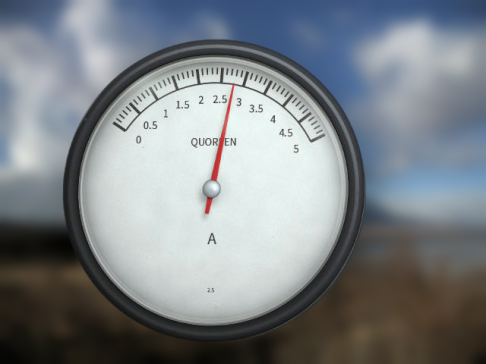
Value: 2.8; A
